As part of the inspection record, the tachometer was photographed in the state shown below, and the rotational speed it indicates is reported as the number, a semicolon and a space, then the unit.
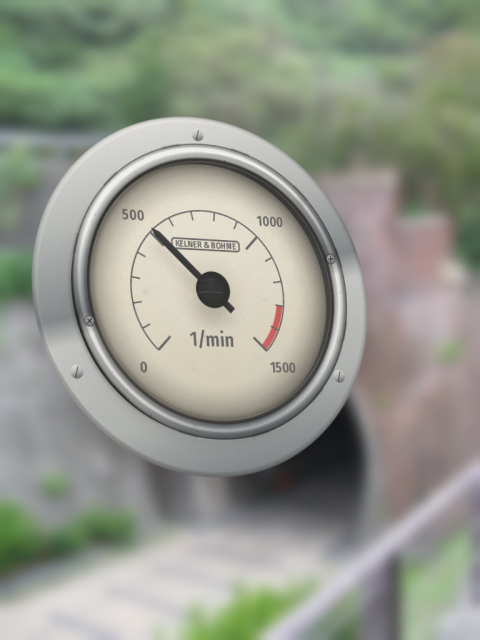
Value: 500; rpm
